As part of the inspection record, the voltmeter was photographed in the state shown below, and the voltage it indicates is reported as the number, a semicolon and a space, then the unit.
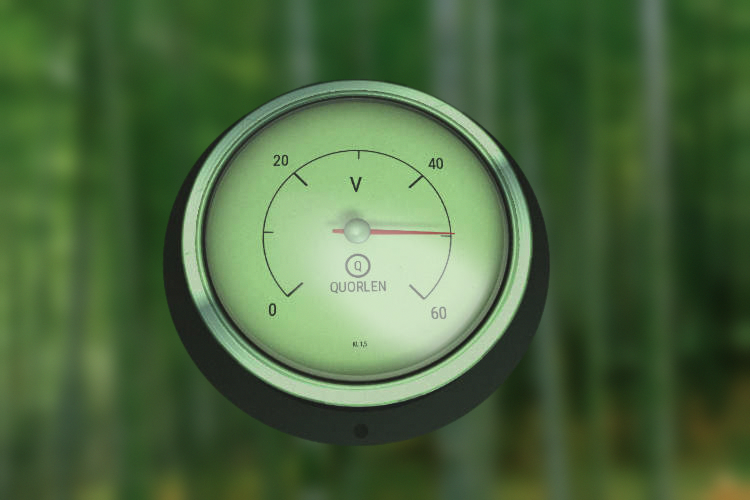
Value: 50; V
